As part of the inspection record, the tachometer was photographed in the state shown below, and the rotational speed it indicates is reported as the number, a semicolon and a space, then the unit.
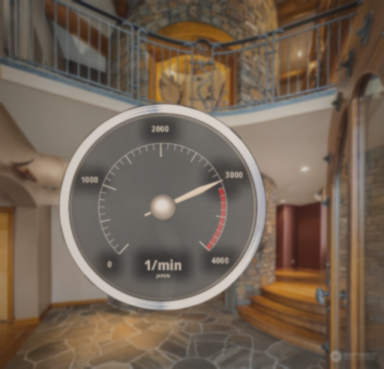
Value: 3000; rpm
